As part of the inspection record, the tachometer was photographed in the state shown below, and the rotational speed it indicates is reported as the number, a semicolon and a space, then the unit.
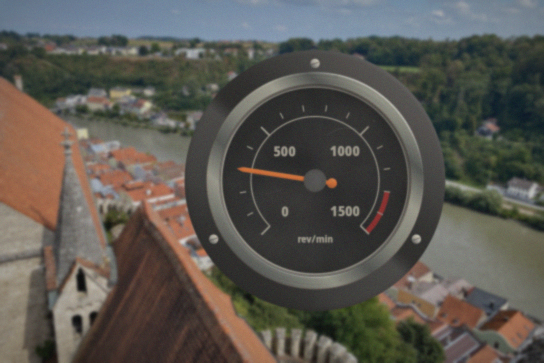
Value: 300; rpm
